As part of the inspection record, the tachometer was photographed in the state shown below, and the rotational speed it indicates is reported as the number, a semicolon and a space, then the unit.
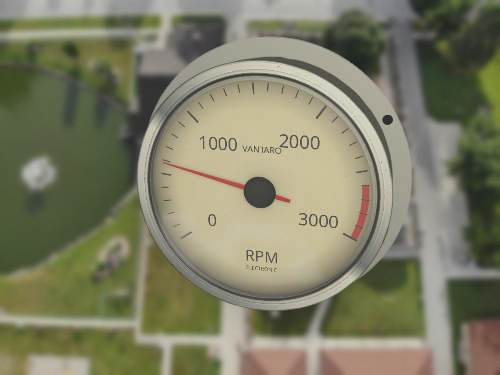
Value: 600; rpm
